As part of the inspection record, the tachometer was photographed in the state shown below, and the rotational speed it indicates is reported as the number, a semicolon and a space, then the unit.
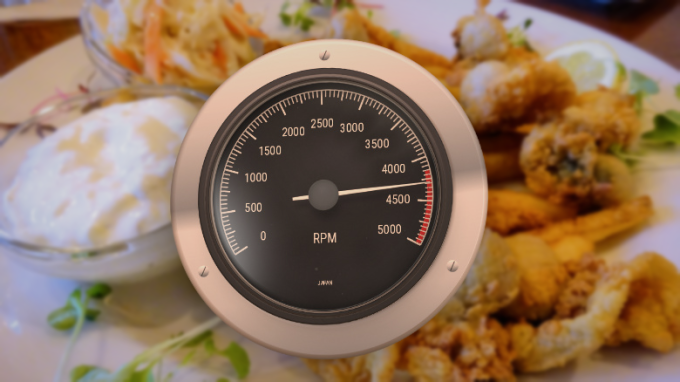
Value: 4300; rpm
